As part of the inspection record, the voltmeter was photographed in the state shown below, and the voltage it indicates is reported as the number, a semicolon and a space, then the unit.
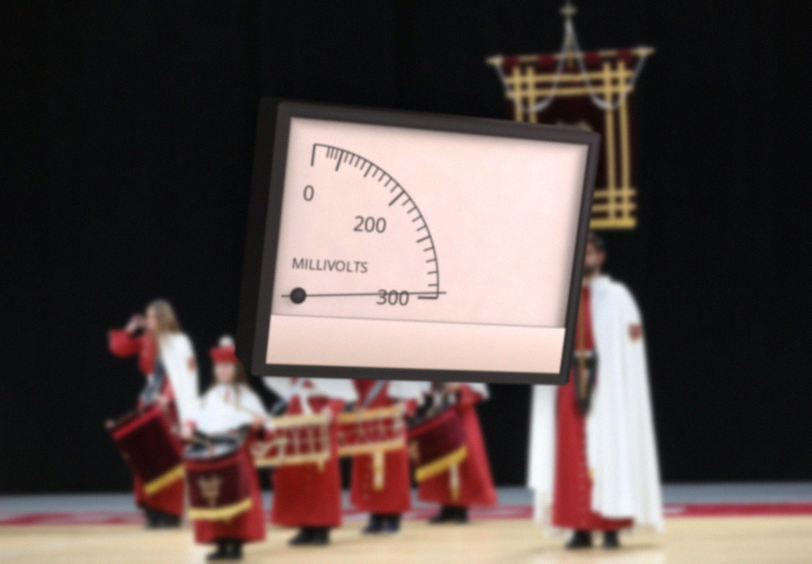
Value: 295; mV
